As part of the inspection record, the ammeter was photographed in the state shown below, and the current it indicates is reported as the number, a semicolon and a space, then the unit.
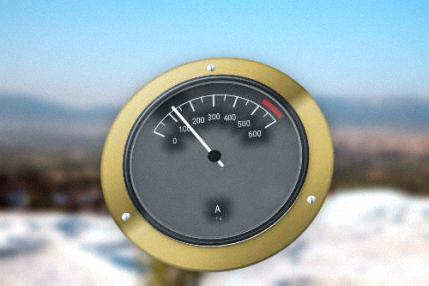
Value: 125; A
